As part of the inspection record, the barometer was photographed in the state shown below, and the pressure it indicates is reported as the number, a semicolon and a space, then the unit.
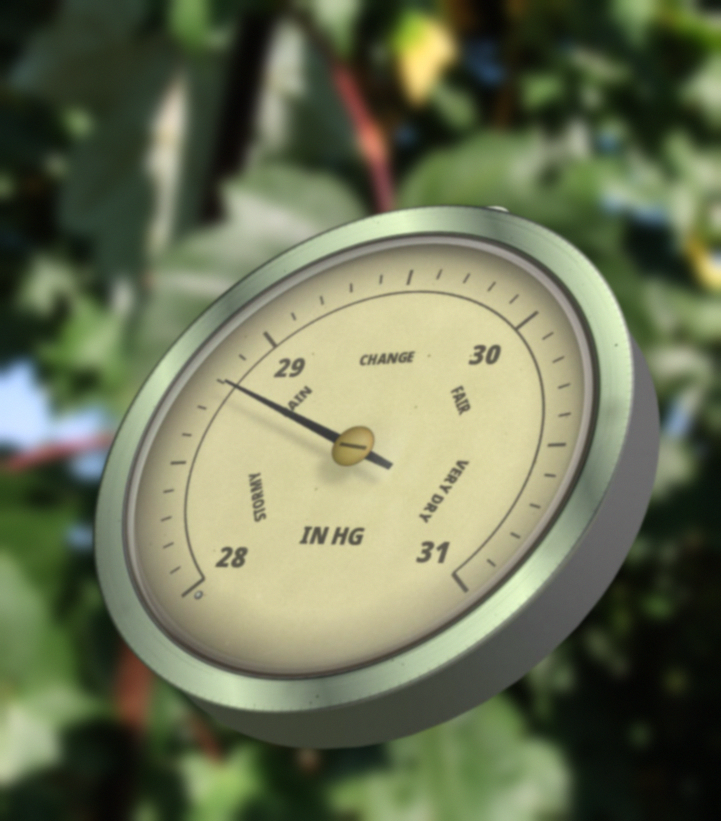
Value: 28.8; inHg
